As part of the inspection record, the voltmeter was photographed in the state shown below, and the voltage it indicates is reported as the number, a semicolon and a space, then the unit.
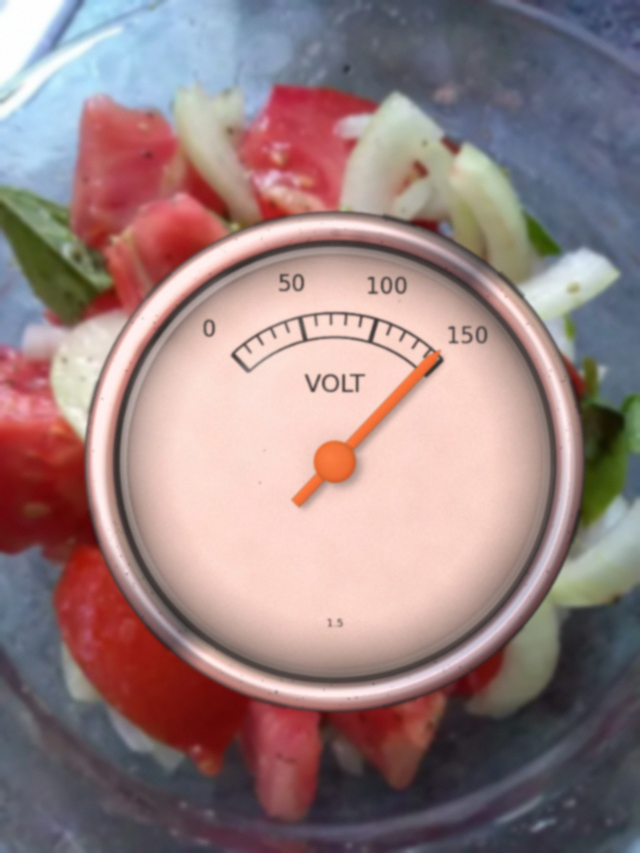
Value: 145; V
